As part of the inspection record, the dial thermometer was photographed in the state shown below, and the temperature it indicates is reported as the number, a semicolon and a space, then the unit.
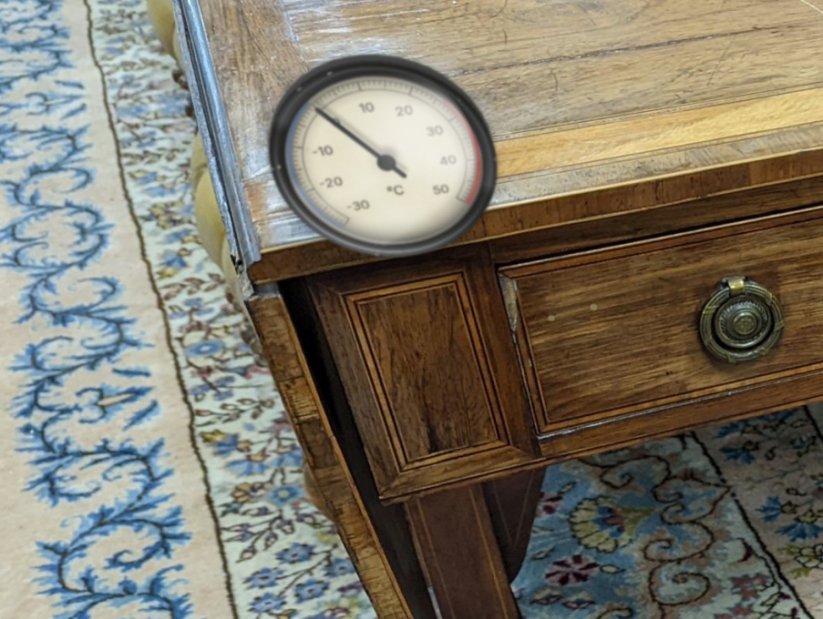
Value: 0; °C
